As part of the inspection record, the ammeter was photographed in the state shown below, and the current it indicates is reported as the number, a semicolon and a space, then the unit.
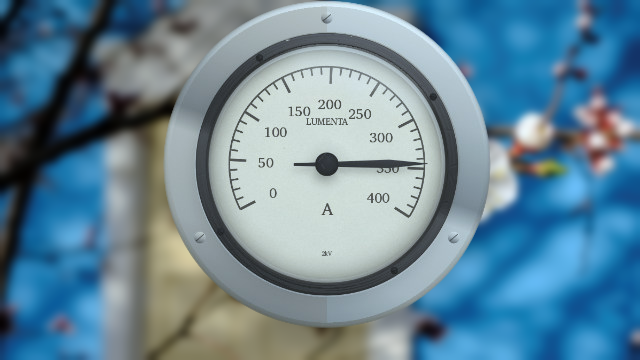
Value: 345; A
